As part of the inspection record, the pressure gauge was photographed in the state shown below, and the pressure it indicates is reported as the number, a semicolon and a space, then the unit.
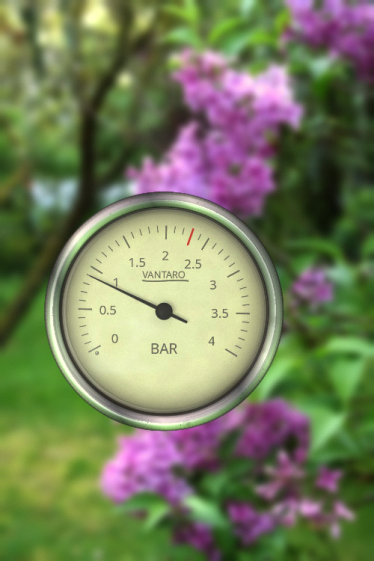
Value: 0.9; bar
